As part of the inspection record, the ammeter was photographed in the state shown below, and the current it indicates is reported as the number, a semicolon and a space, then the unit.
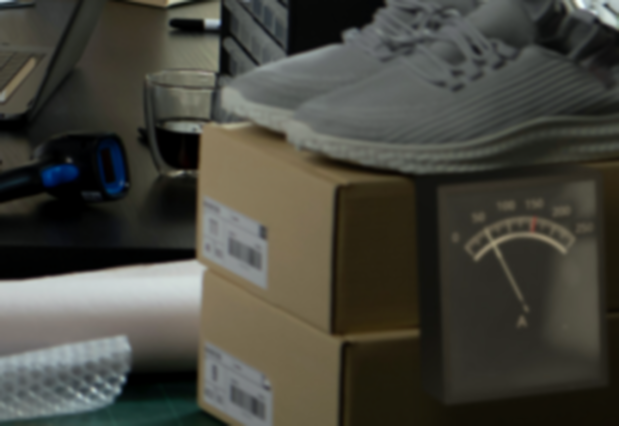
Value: 50; A
